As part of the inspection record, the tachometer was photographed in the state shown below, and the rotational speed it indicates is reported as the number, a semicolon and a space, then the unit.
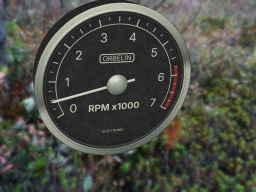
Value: 500; rpm
